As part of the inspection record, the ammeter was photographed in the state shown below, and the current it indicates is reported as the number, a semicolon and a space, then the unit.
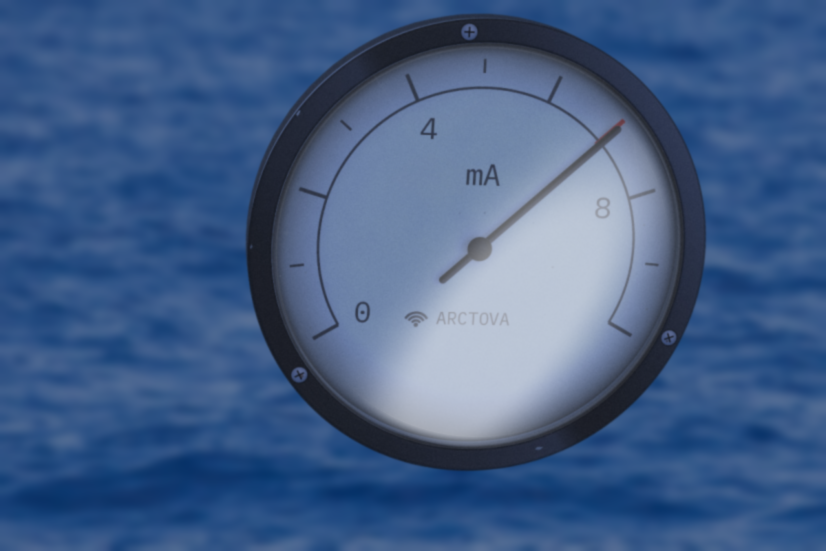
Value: 7; mA
